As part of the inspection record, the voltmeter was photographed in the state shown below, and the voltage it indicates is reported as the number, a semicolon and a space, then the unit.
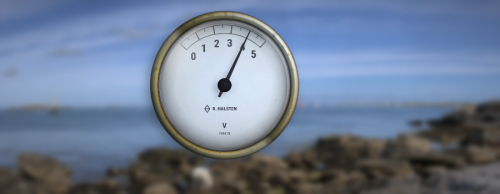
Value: 4; V
